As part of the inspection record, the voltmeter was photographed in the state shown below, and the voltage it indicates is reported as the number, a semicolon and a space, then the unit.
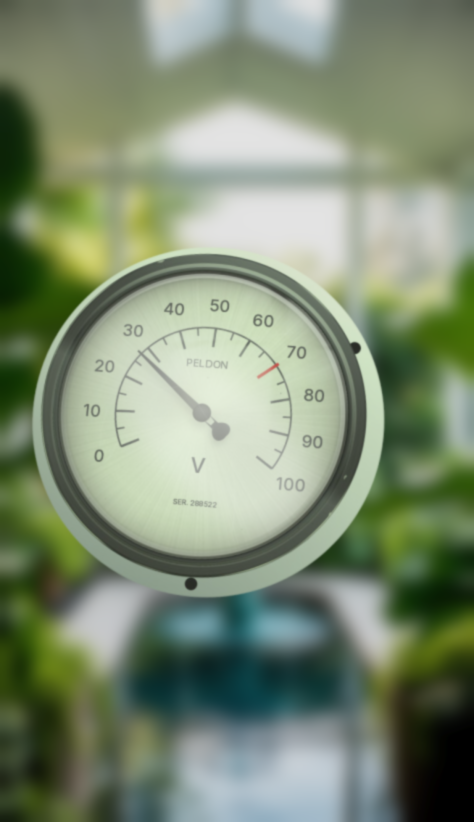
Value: 27.5; V
